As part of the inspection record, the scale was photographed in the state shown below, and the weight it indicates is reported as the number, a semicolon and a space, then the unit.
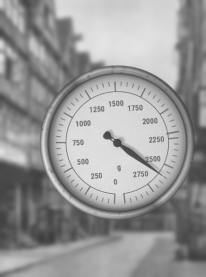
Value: 2600; g
